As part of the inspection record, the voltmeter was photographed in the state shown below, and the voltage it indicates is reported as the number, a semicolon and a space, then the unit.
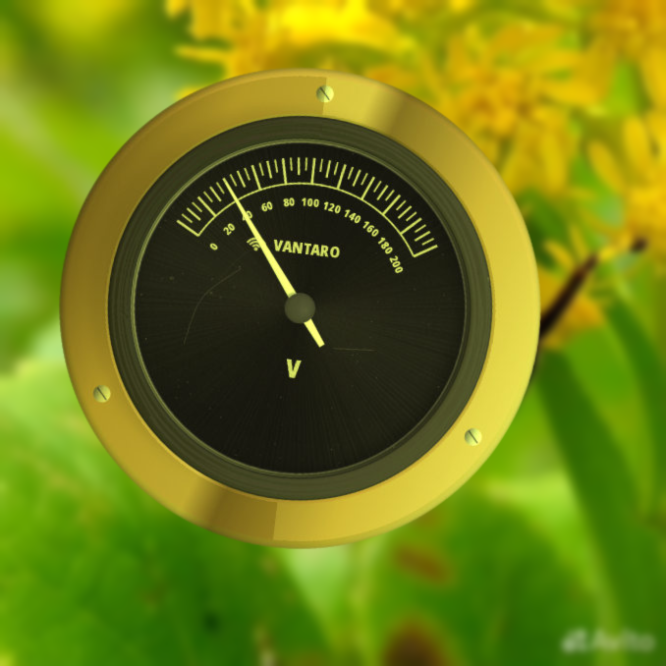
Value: 40; V
